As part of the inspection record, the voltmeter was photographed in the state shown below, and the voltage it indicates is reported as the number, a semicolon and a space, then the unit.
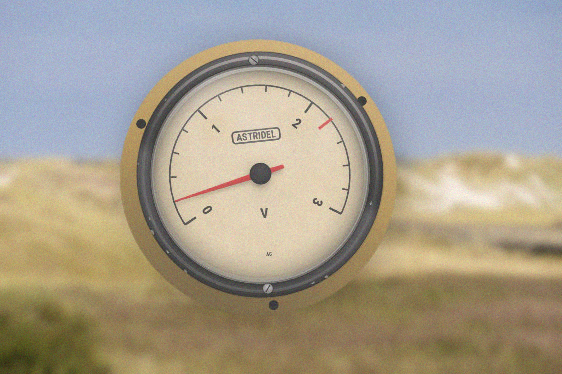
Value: 0.2; V
